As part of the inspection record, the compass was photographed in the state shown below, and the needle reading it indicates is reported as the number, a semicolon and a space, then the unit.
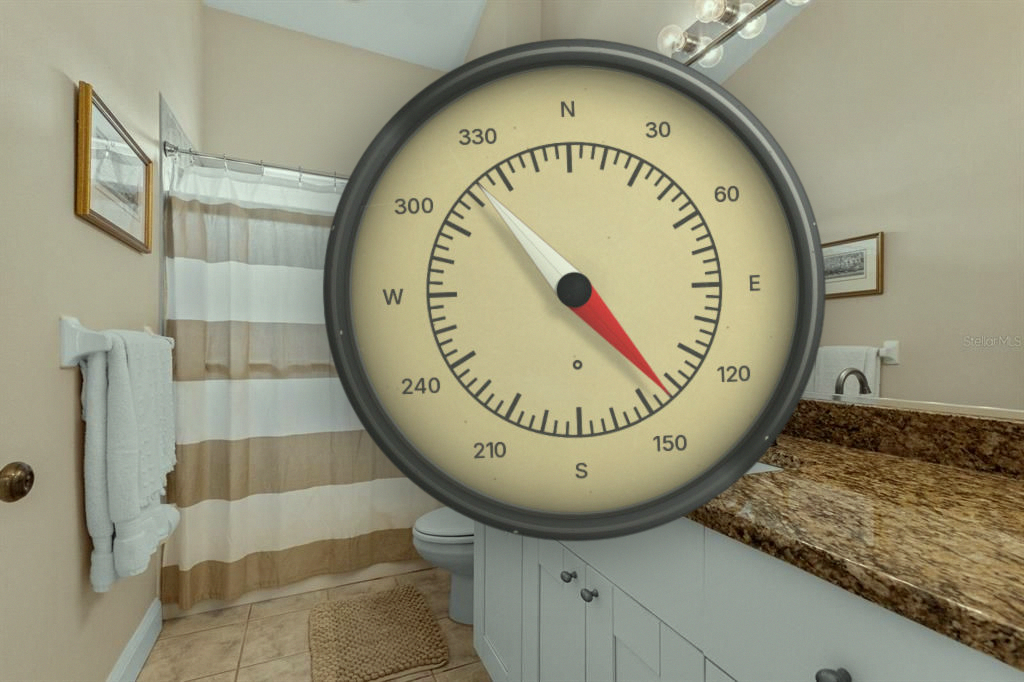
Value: 140; °
